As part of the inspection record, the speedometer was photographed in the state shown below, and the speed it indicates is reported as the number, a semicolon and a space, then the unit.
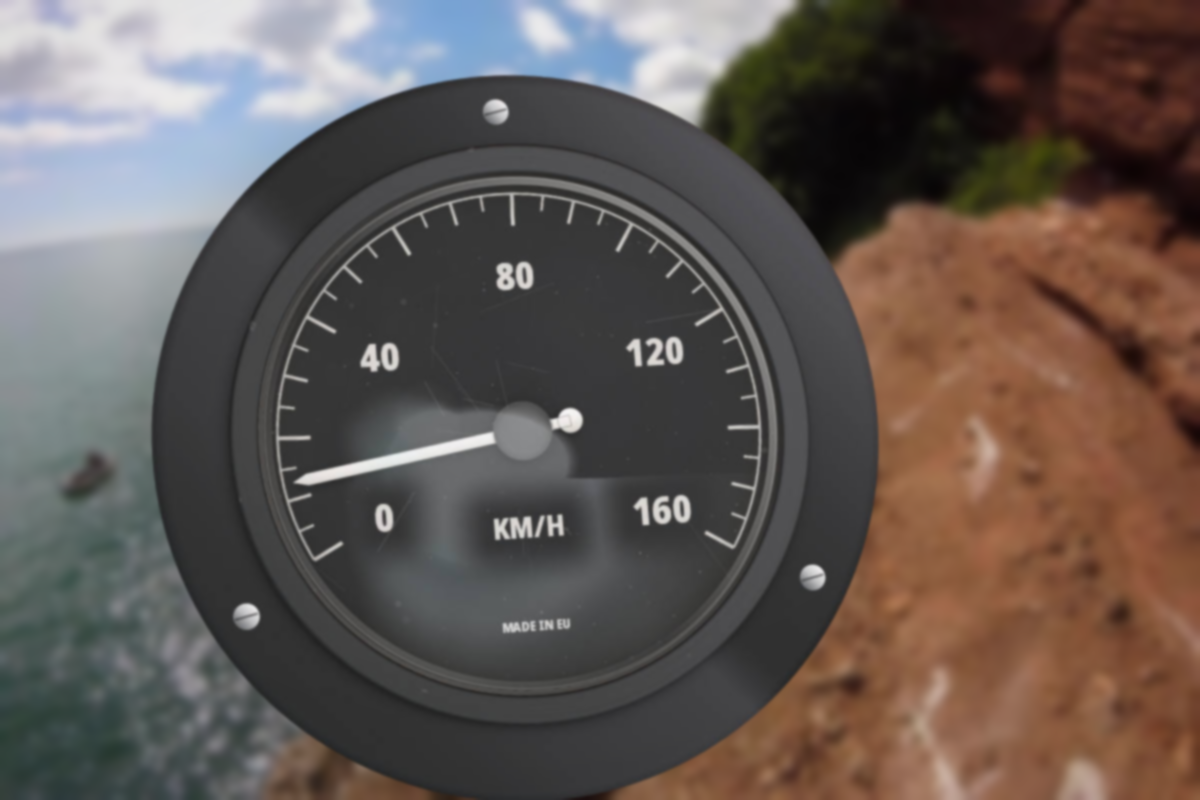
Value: 12.5; km/h
